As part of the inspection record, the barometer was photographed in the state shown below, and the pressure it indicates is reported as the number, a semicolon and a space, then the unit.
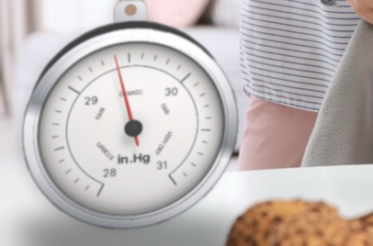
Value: 29.4; inHg
